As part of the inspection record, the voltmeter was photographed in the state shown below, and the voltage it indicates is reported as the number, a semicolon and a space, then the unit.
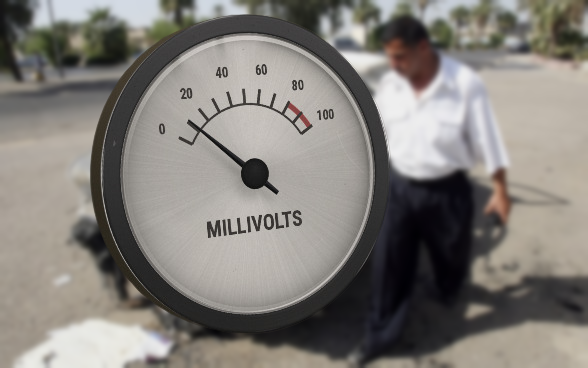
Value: 10; mV
